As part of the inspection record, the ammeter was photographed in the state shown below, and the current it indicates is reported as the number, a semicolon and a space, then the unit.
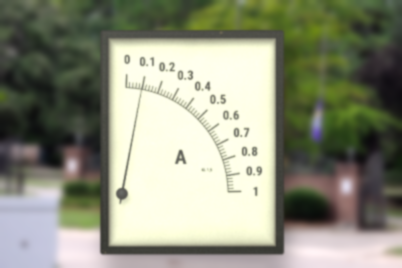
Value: 0.1; A
